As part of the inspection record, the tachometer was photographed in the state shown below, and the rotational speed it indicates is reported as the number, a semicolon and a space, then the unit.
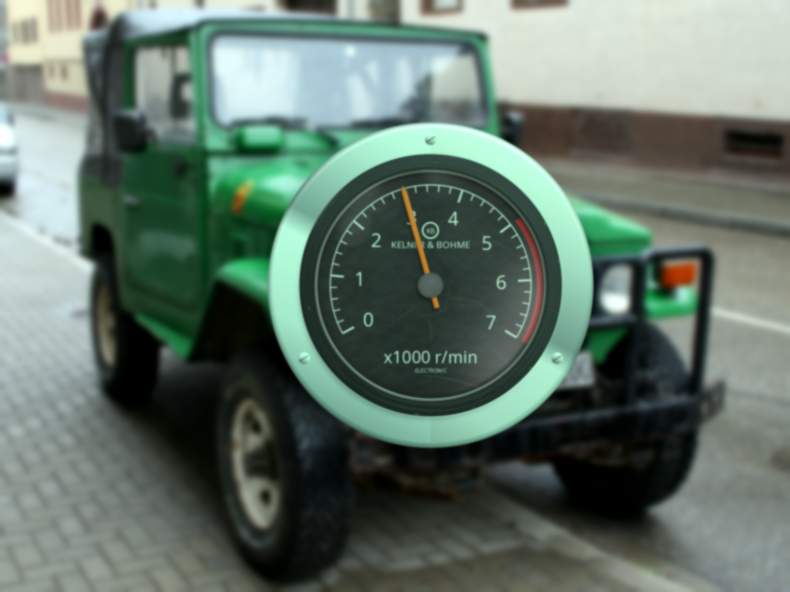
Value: 3000; rpm
